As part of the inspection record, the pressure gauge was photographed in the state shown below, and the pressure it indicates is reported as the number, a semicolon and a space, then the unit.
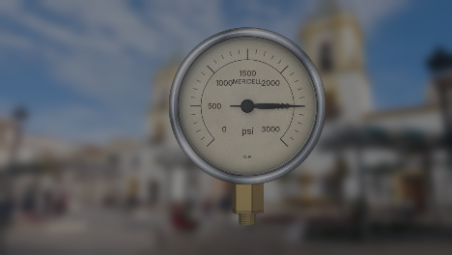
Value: 2500; psi
